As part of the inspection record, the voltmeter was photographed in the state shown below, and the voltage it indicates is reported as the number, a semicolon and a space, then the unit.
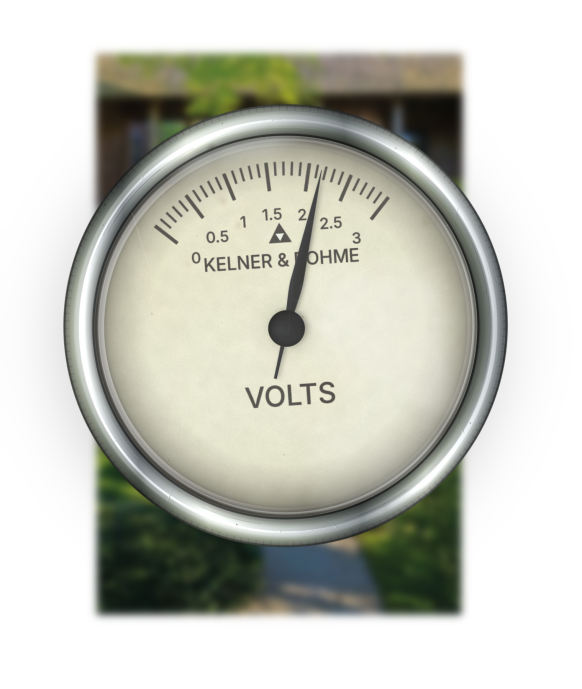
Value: 2.15; V
